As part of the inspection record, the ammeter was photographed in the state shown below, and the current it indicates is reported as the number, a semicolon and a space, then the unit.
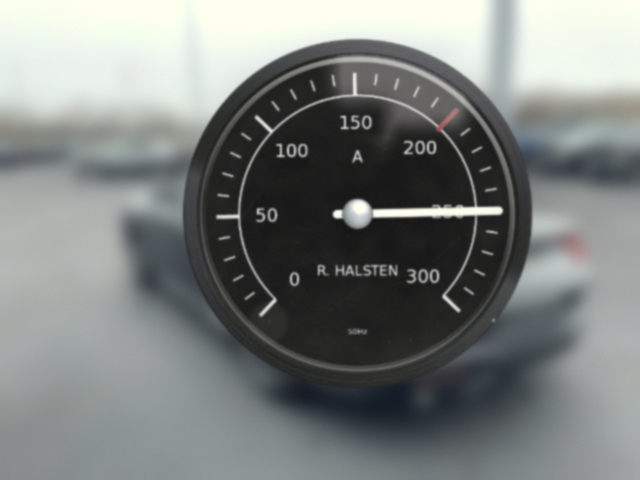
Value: 250; A
